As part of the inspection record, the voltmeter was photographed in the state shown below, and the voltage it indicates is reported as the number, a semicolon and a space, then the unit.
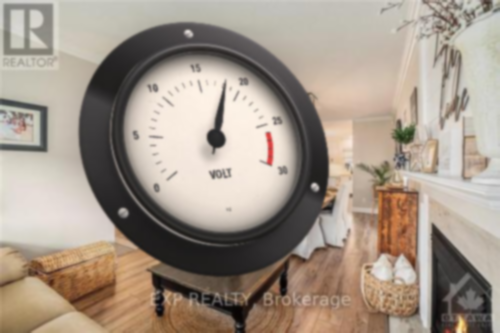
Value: 18; V
